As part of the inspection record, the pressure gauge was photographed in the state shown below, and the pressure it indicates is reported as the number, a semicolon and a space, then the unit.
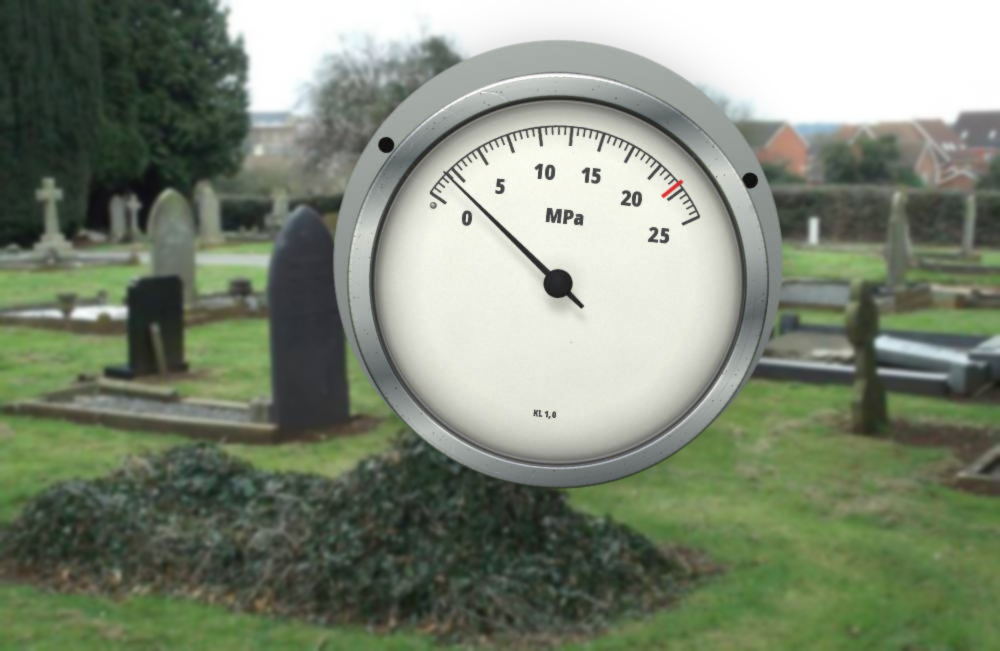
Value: 2; MPa
